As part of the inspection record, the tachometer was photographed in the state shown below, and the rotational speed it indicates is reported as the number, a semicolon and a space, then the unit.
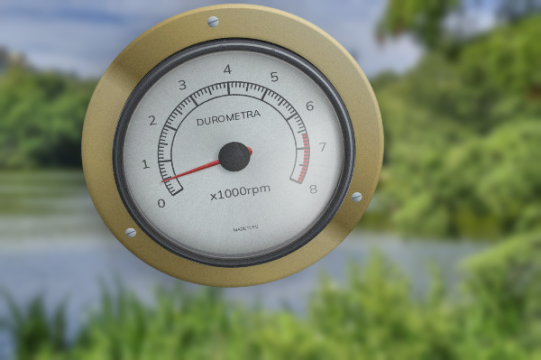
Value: 500; rpm
